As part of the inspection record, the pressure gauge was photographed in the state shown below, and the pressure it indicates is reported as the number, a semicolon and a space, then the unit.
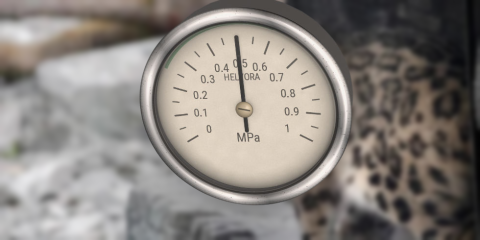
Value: 0.5; MPa
